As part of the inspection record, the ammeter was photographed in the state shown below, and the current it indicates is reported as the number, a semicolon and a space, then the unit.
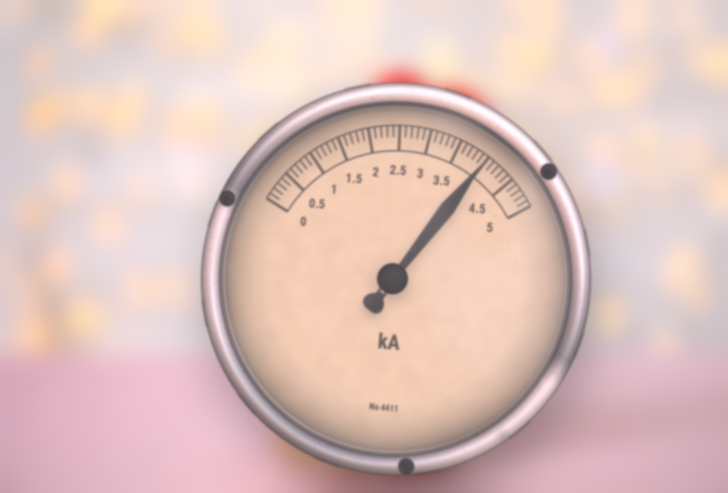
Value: 4; kA
